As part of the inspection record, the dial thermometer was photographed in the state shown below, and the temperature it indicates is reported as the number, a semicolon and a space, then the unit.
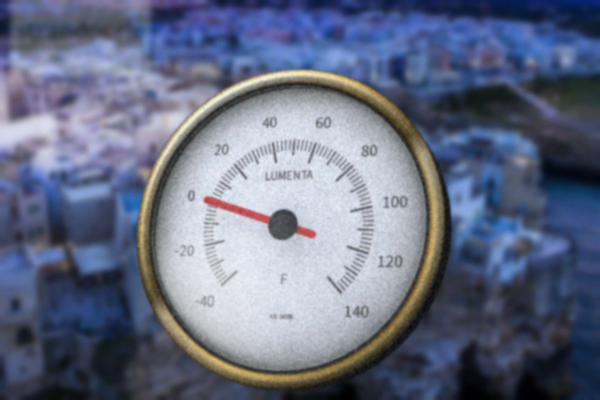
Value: 0; °F
